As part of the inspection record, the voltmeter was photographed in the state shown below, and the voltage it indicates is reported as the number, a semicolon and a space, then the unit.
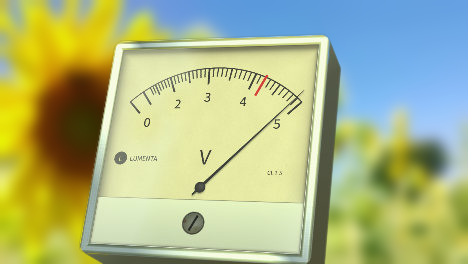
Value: 4.9; V
